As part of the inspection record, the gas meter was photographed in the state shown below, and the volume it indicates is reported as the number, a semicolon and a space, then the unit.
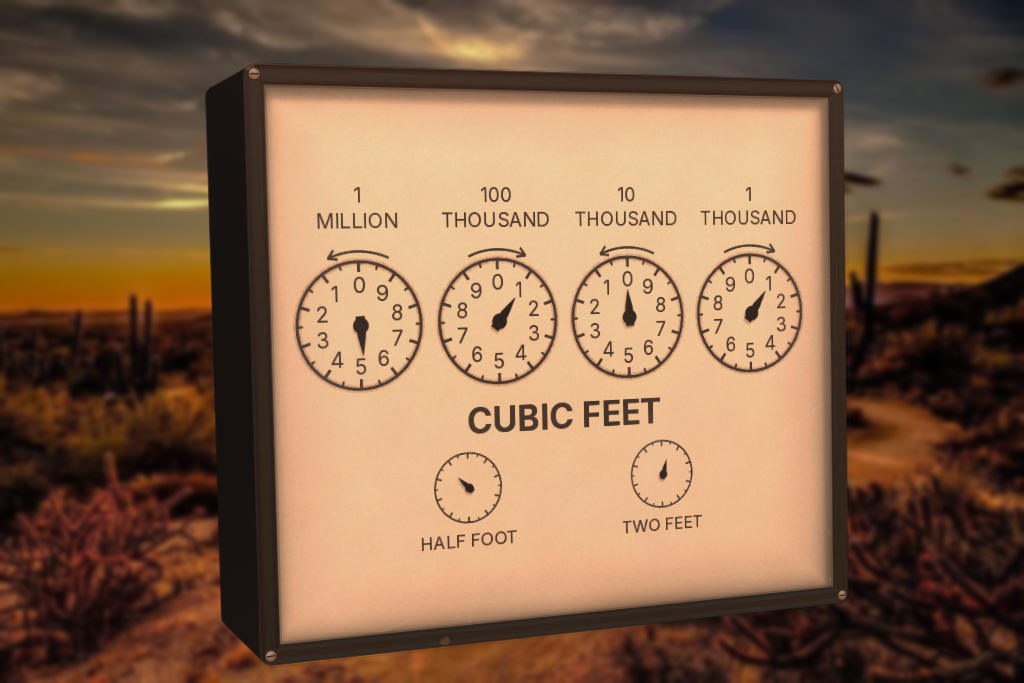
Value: 510100; ft³
